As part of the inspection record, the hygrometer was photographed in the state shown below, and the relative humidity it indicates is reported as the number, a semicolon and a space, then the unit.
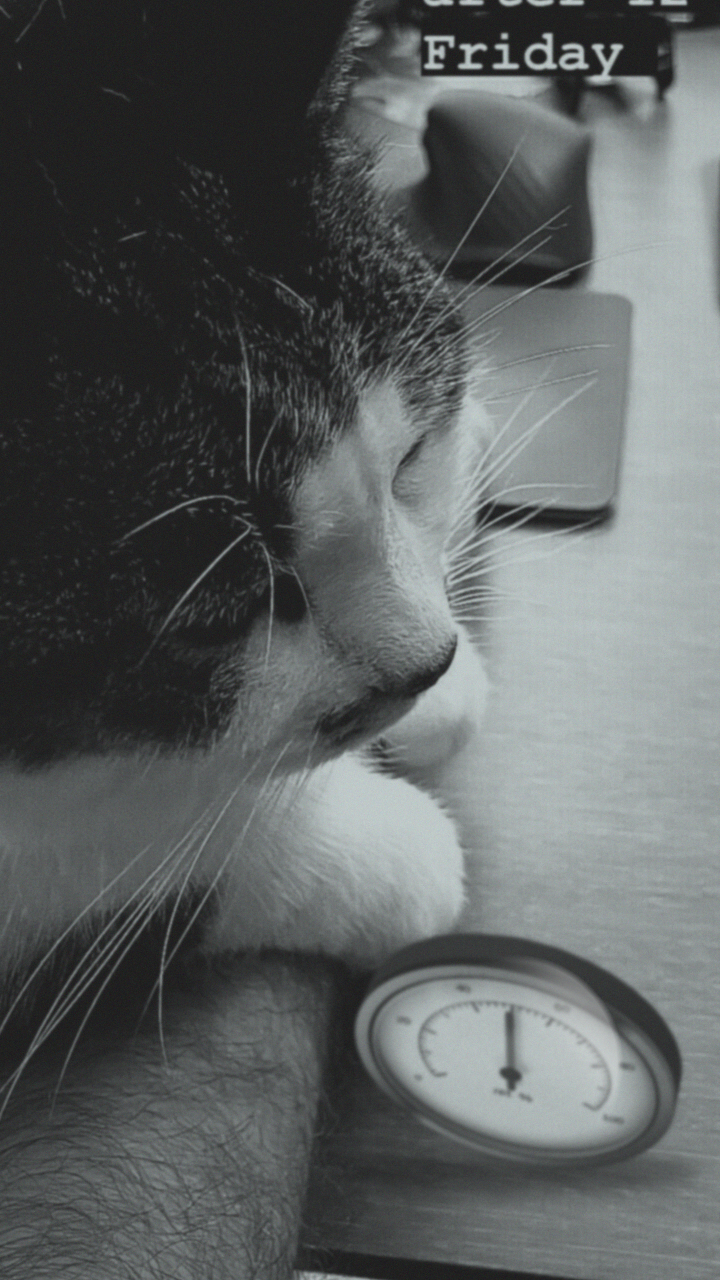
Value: 50; %
